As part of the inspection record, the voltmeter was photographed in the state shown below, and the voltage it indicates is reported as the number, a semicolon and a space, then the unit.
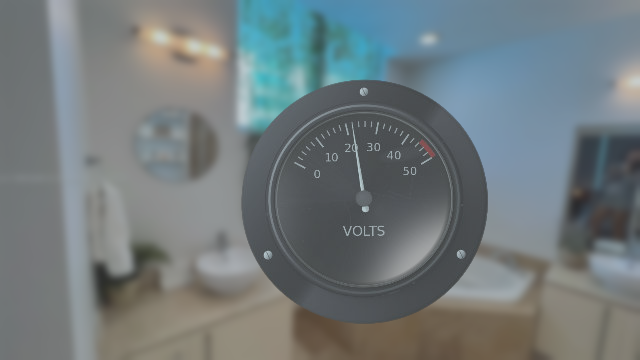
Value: 22; V
